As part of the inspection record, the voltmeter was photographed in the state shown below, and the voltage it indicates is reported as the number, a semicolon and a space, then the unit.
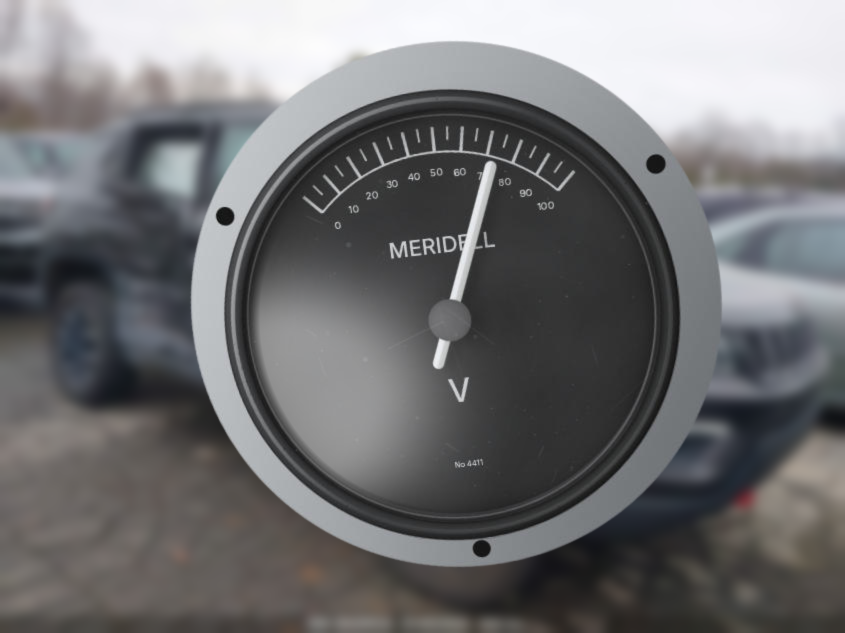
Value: 72.5; V
